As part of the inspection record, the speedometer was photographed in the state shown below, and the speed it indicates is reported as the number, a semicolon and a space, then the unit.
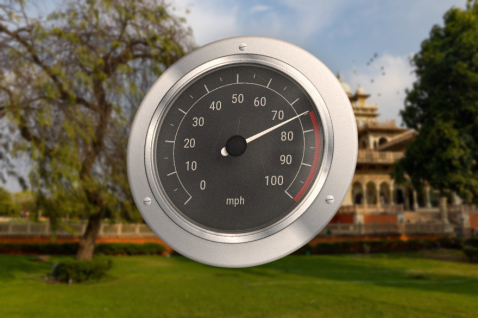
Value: 75; mph
